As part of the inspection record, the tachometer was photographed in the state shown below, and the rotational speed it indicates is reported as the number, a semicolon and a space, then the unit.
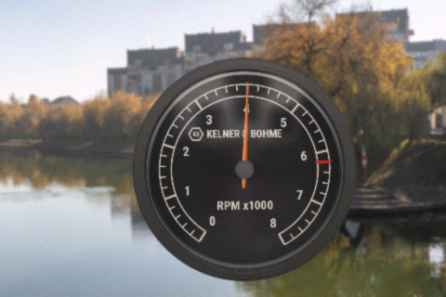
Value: 4000; rpm
